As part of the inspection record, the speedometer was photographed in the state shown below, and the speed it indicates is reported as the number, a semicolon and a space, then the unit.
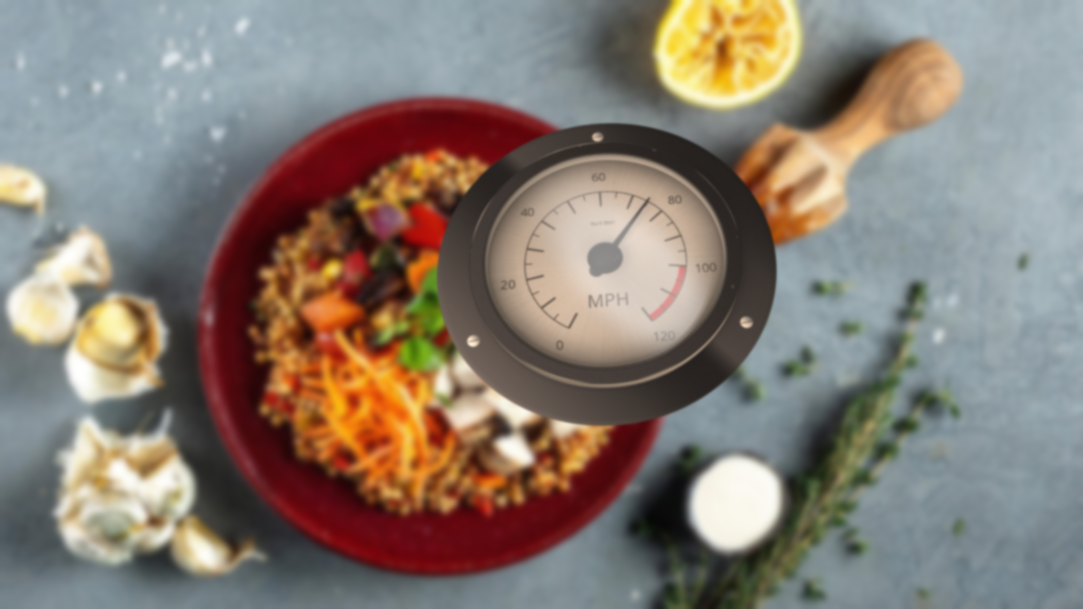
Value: 75; mph
